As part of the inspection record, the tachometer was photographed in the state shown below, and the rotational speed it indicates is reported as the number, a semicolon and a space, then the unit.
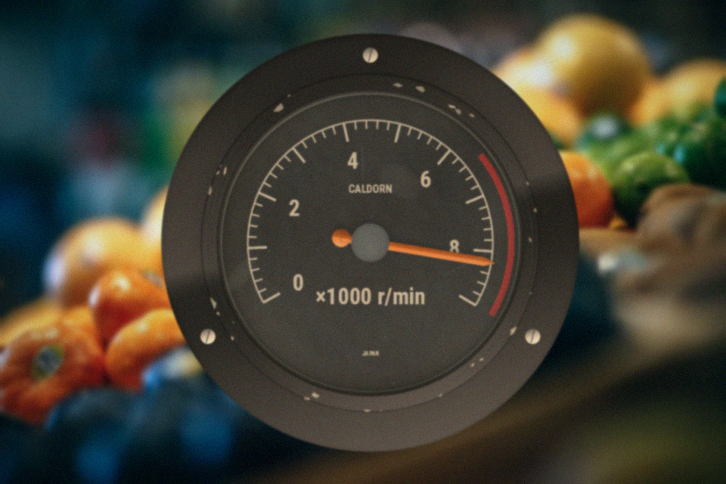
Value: 8200; rpm
